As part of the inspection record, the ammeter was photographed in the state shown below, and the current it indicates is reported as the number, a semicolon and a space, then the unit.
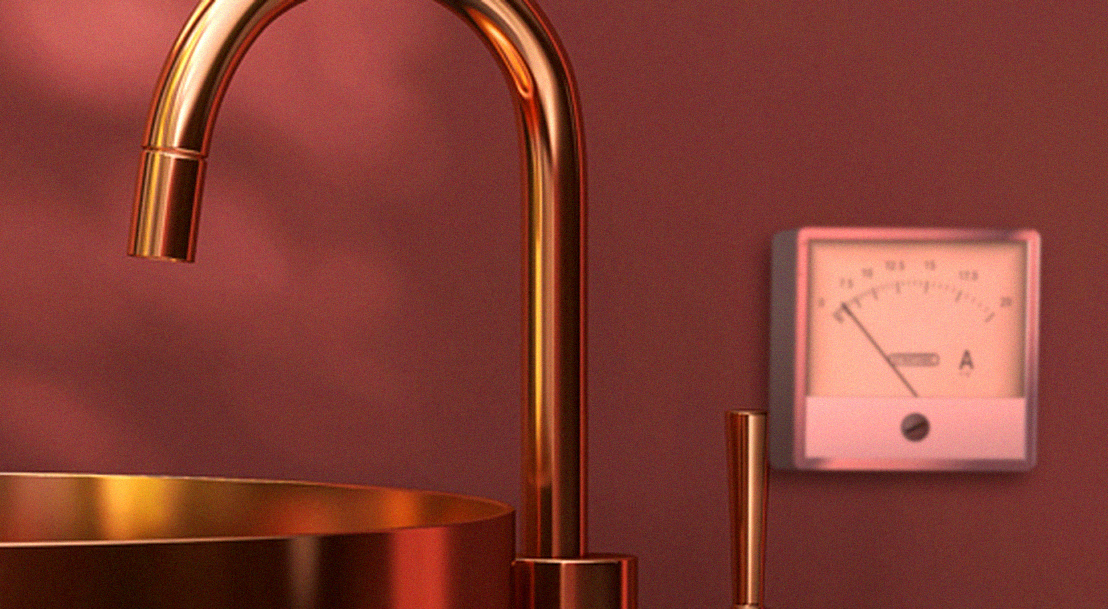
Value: 5; A
